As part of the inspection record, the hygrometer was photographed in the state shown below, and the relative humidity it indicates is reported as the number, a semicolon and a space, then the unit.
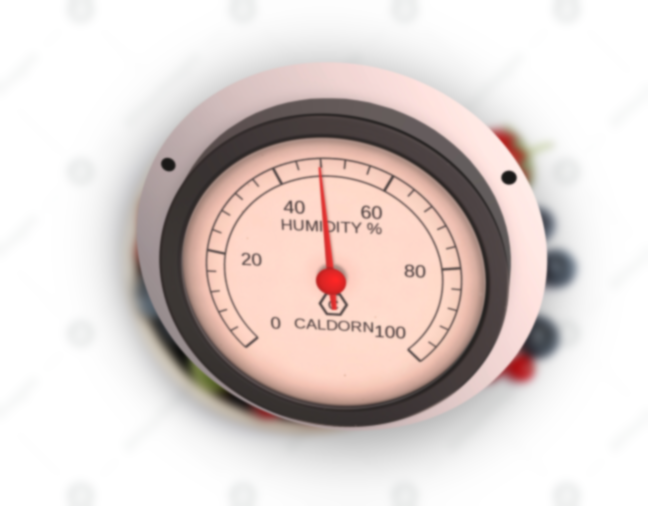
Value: 48; %
